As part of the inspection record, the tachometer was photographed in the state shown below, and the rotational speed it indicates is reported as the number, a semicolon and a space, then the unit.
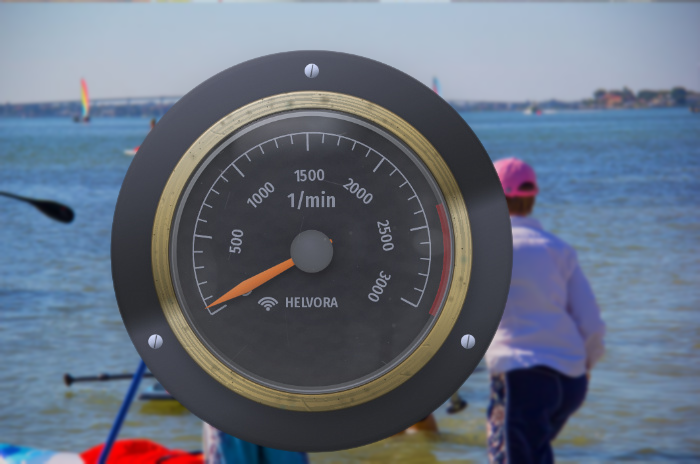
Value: 50; rpm
